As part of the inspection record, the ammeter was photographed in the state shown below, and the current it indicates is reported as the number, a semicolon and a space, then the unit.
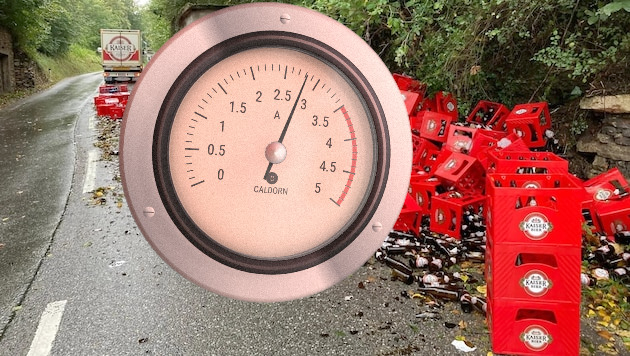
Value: 2.8; A
